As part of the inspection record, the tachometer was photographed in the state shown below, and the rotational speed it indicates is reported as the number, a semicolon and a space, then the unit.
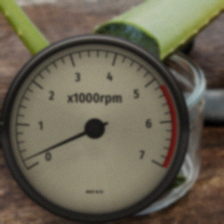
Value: 200; rpm
